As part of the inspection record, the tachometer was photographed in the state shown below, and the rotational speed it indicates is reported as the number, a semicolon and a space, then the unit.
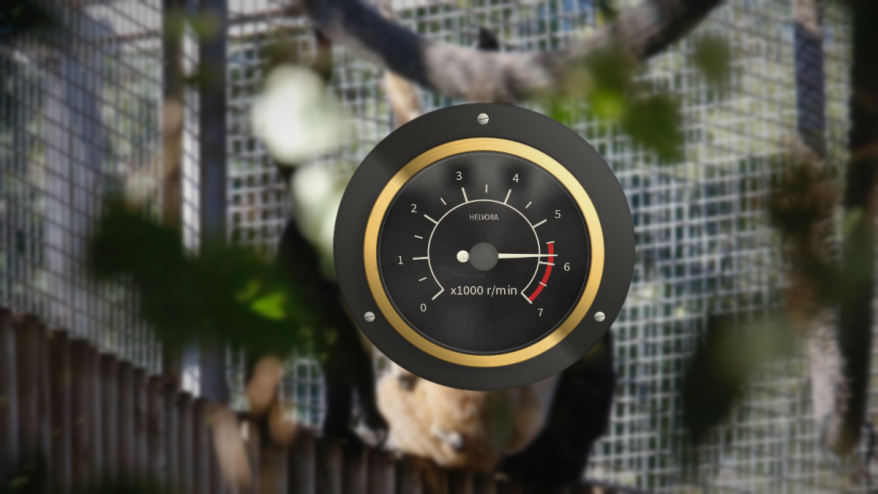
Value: 5750; rpm
